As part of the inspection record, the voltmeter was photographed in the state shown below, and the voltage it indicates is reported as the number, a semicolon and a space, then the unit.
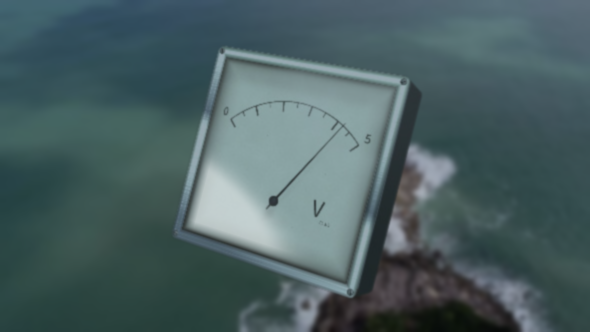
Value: 4.25; V
